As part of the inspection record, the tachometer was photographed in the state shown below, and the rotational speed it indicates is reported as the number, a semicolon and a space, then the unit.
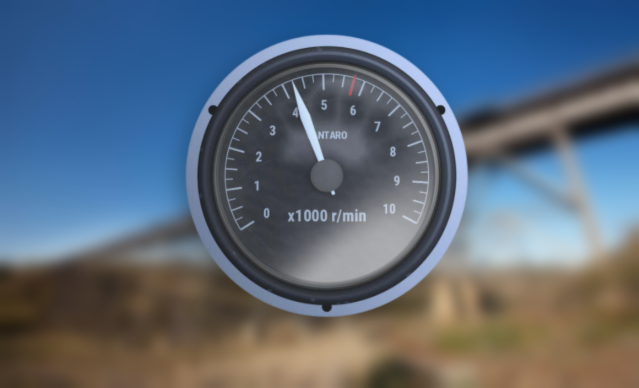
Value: 4250; rpm
